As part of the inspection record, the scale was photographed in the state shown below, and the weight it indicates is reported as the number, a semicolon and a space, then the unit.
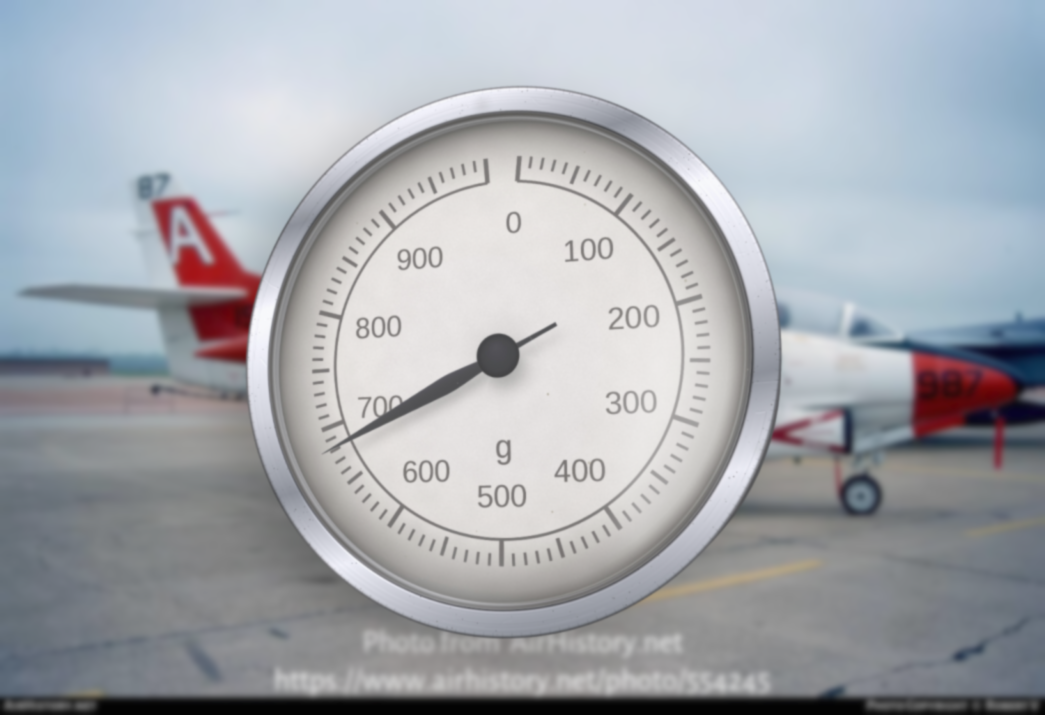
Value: 680; g
